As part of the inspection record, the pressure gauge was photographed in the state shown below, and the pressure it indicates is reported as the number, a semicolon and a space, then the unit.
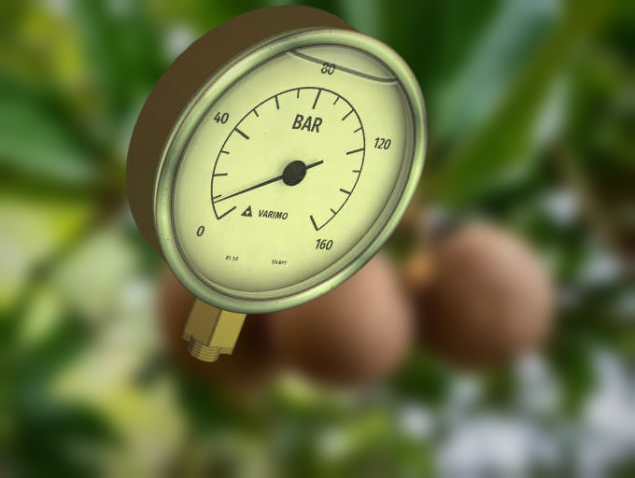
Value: 10; bar
